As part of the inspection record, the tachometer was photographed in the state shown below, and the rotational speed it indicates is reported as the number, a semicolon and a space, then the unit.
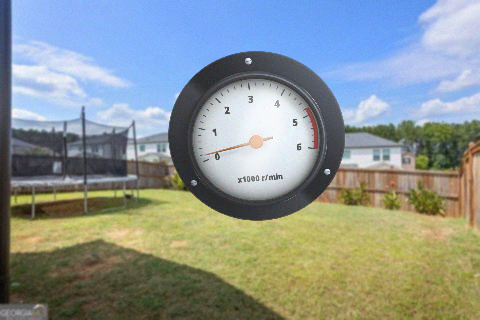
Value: 200; rpm
